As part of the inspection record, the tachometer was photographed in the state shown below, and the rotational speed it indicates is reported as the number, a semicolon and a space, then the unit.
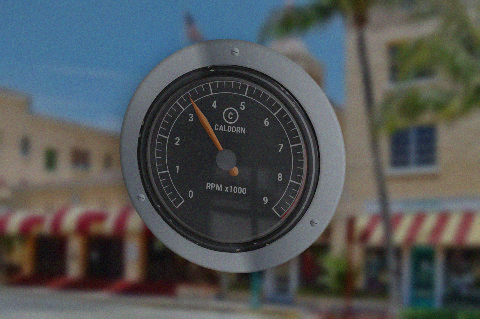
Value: 3400; rpm
